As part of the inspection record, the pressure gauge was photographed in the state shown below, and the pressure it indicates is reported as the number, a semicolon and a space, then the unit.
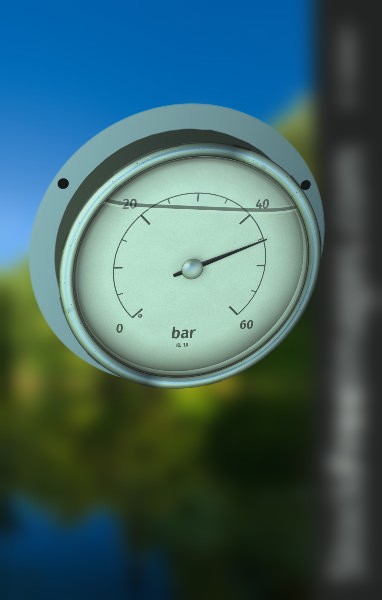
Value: 45; bar
